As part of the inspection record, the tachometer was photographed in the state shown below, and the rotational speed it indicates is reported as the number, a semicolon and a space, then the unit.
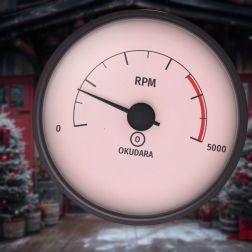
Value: 750; rpm
